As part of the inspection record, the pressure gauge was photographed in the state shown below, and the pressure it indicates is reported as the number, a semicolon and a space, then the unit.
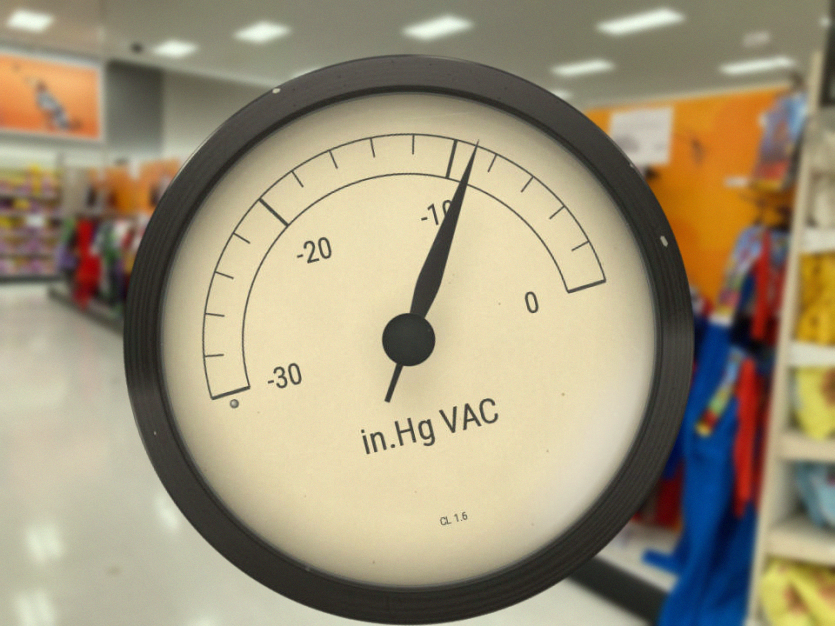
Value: -9; inHg
